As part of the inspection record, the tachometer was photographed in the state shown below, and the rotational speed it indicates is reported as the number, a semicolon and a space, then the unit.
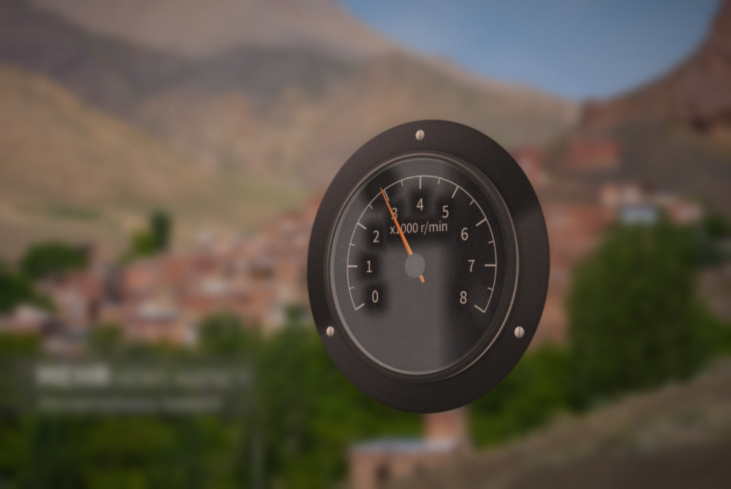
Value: 3000; rpm
